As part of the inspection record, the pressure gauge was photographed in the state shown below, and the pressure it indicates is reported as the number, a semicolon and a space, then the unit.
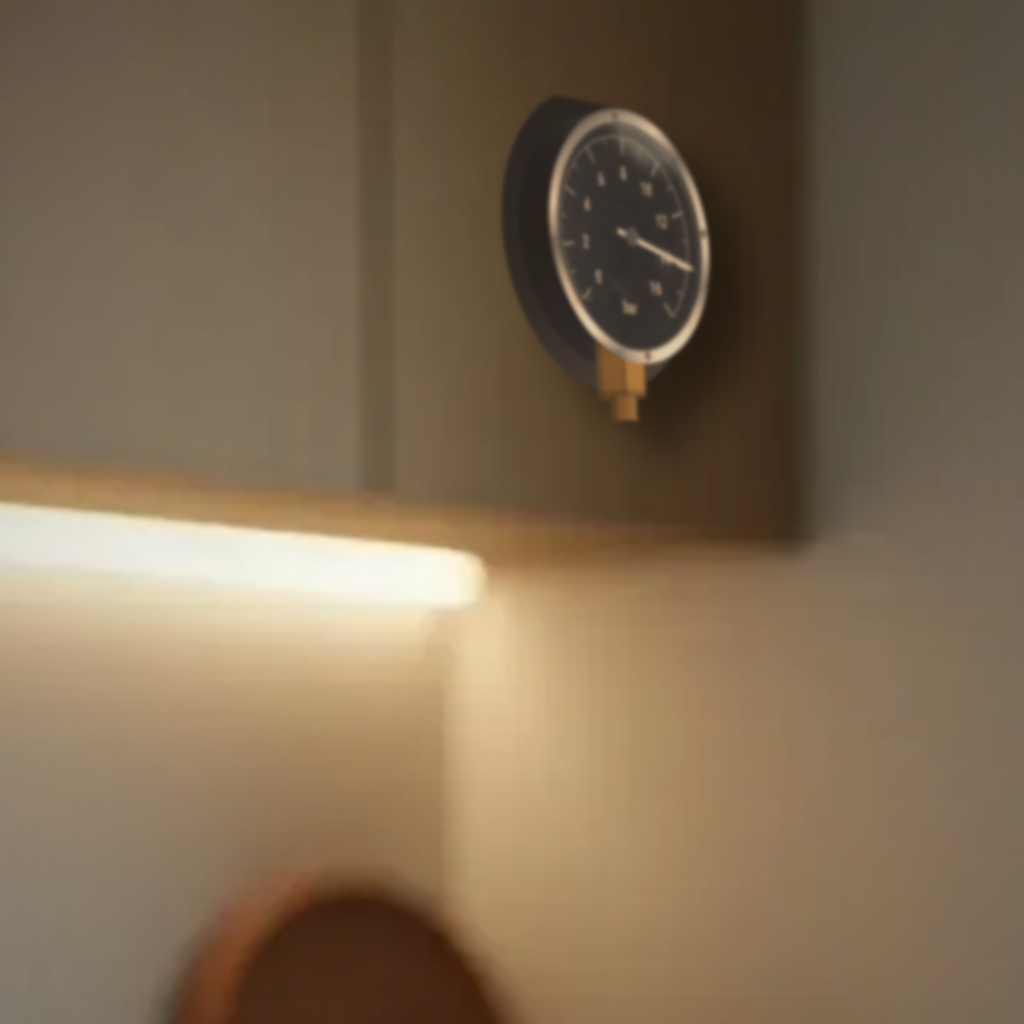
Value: 14; bar
